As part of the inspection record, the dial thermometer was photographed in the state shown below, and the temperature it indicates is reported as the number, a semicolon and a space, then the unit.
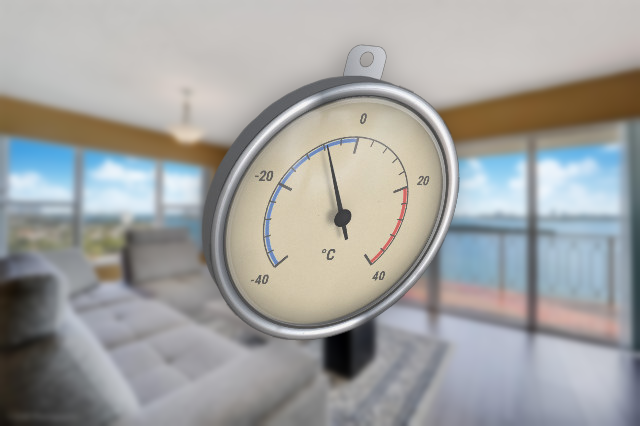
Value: -8; °C
